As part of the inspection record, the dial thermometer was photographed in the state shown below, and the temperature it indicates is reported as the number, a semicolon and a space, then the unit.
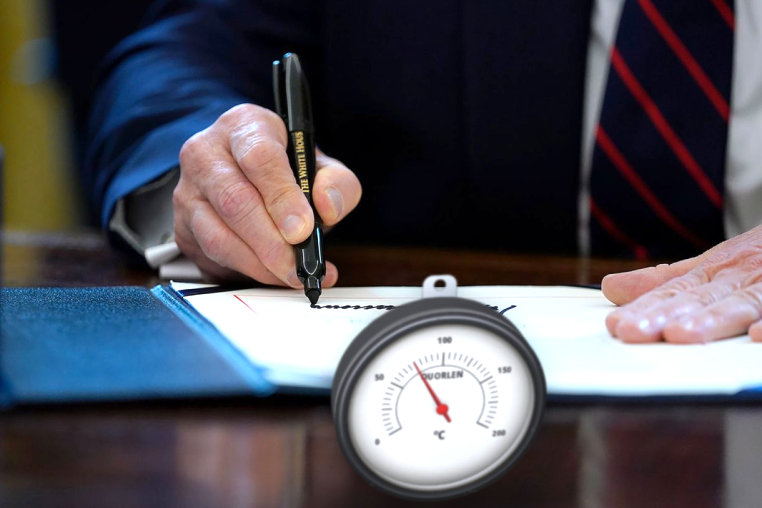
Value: 75; °C
